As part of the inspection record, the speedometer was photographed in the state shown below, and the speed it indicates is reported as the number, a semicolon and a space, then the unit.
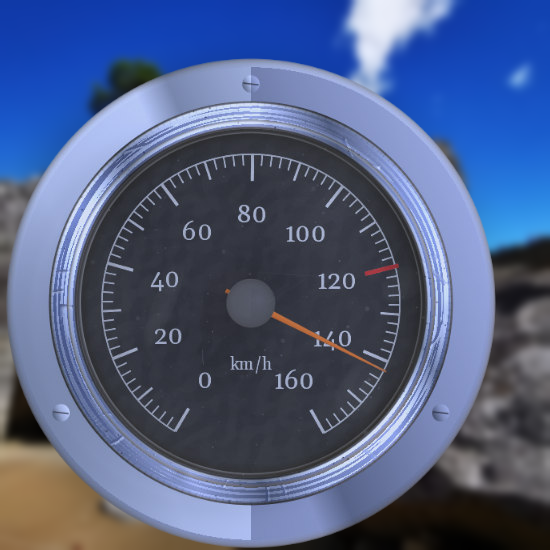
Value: 142; km/h
